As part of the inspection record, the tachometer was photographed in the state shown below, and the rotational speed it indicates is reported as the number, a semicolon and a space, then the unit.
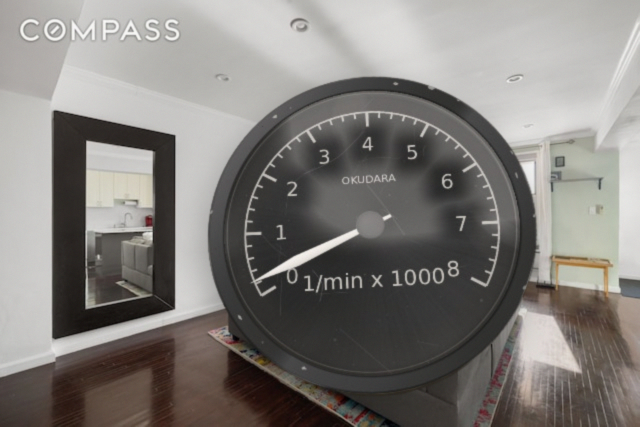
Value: 200; rpm
